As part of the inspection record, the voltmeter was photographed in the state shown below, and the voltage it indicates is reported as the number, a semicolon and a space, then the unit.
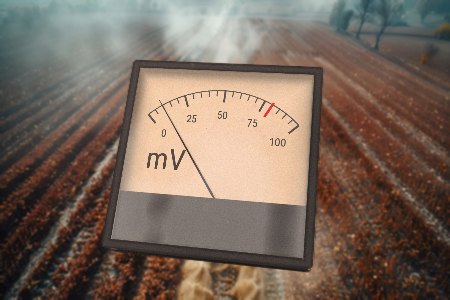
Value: 10; mV
